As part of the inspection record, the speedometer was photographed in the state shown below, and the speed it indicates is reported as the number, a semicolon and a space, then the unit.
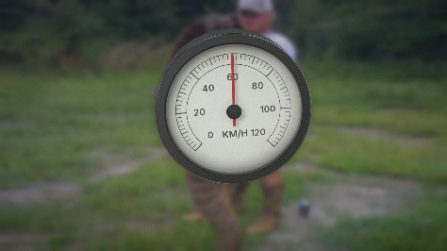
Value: 60; km/h
